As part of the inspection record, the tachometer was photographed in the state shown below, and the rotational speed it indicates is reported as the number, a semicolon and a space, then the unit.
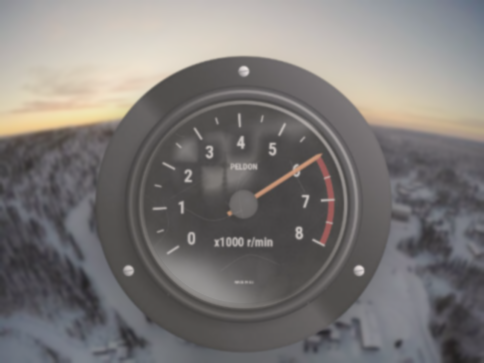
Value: 6000; rpm
